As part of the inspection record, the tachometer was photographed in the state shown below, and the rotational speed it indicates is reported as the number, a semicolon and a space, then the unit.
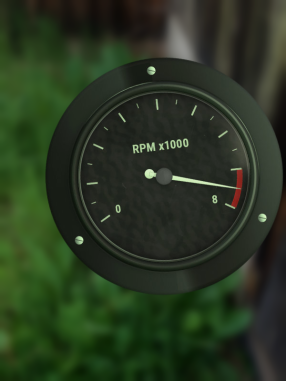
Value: 7500; rpm
